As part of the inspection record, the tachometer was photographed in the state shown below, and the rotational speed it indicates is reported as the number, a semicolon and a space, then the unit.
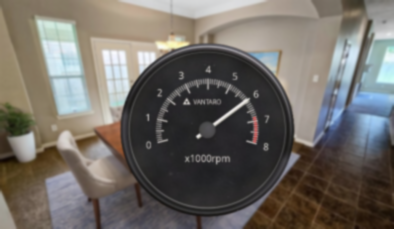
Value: 6000; rpm
